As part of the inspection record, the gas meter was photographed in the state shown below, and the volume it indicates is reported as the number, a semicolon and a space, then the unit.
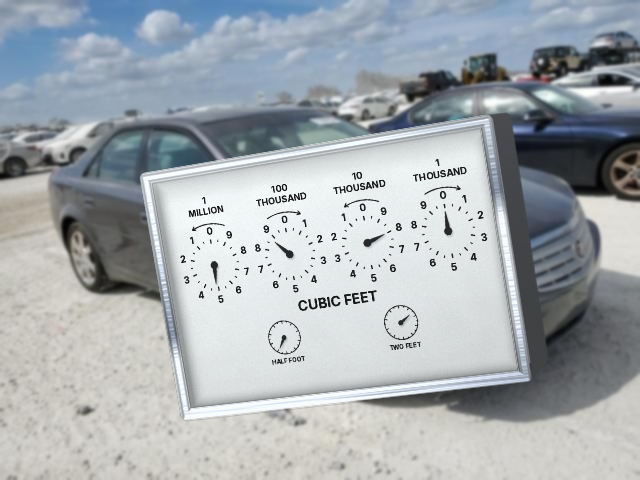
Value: 488000; ft³
